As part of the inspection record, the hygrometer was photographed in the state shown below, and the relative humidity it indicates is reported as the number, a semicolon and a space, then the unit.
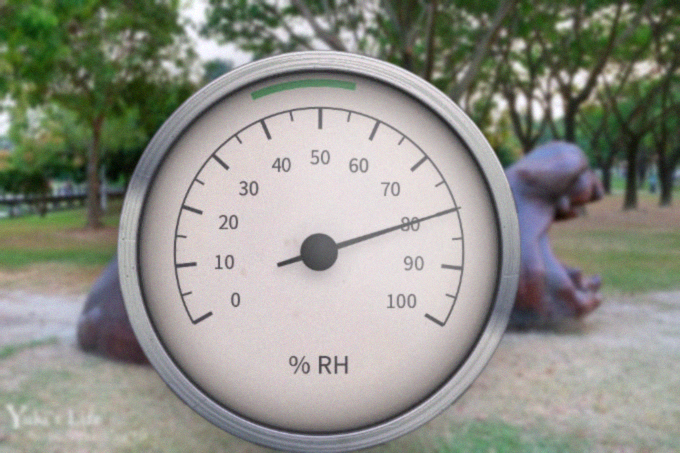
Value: 80; %
